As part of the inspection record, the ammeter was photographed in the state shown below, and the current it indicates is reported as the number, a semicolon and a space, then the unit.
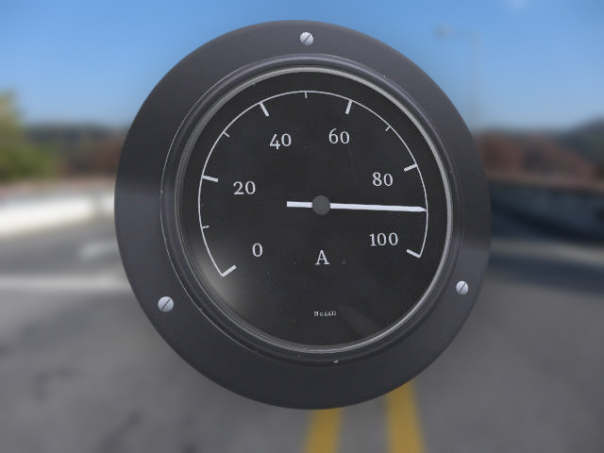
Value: 90; A
